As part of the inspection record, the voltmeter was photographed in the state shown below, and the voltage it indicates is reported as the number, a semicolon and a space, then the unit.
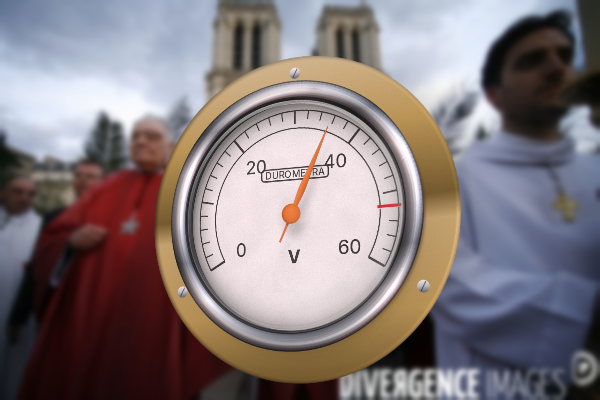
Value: 36; V
